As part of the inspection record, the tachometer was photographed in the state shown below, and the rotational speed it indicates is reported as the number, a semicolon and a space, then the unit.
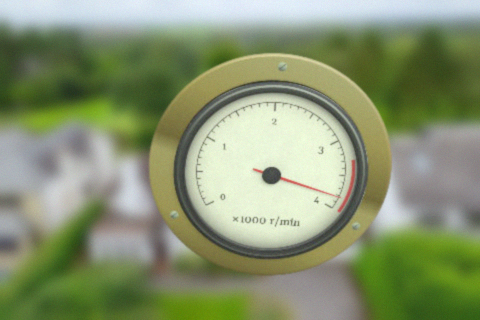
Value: 3800; rpm
